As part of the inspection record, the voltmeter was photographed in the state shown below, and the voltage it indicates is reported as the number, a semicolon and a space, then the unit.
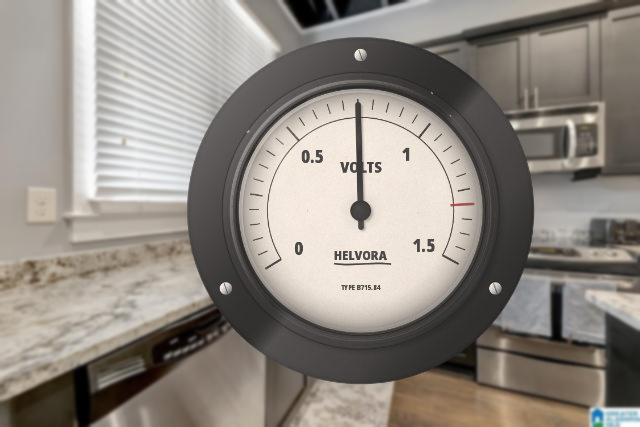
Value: 0.75; V
